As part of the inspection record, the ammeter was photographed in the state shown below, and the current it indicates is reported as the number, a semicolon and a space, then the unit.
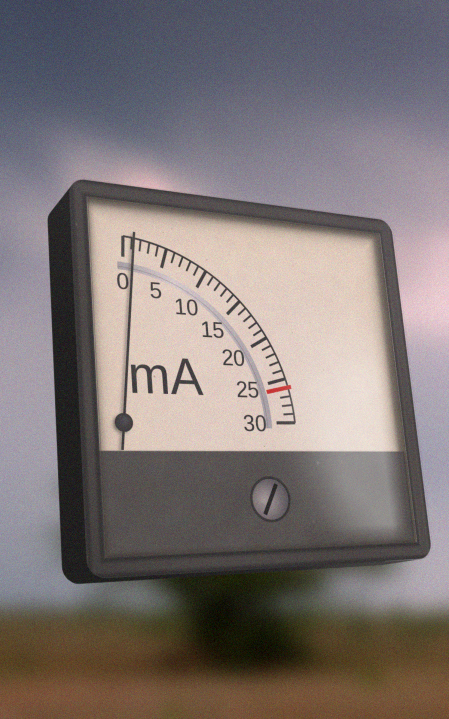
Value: 1; mA
